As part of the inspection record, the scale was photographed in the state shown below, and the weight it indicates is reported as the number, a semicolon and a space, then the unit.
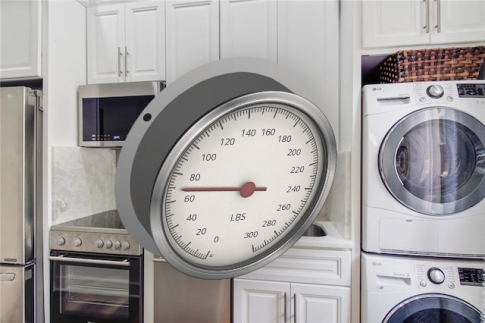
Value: 70; lb
